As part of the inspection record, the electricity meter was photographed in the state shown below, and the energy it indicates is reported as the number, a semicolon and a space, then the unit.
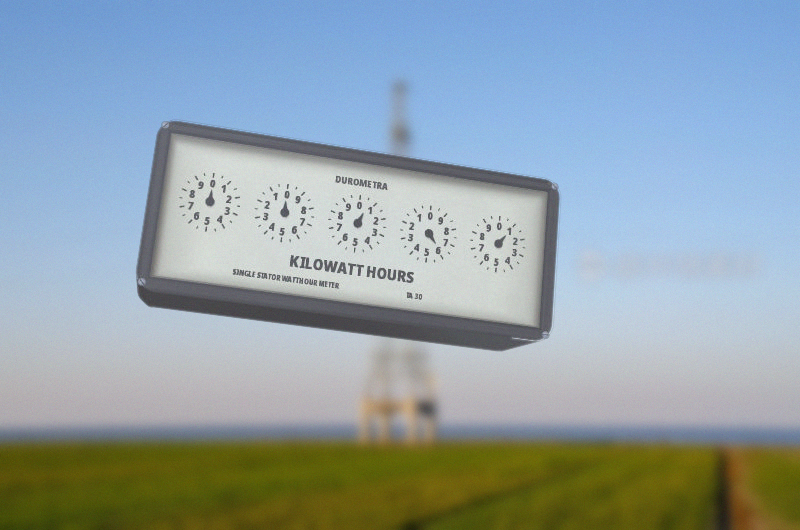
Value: 61; kWh
